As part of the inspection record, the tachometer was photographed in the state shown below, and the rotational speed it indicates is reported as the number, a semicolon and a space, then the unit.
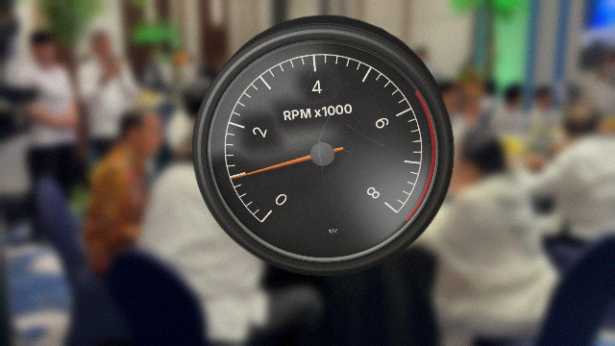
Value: 1000; rpm
